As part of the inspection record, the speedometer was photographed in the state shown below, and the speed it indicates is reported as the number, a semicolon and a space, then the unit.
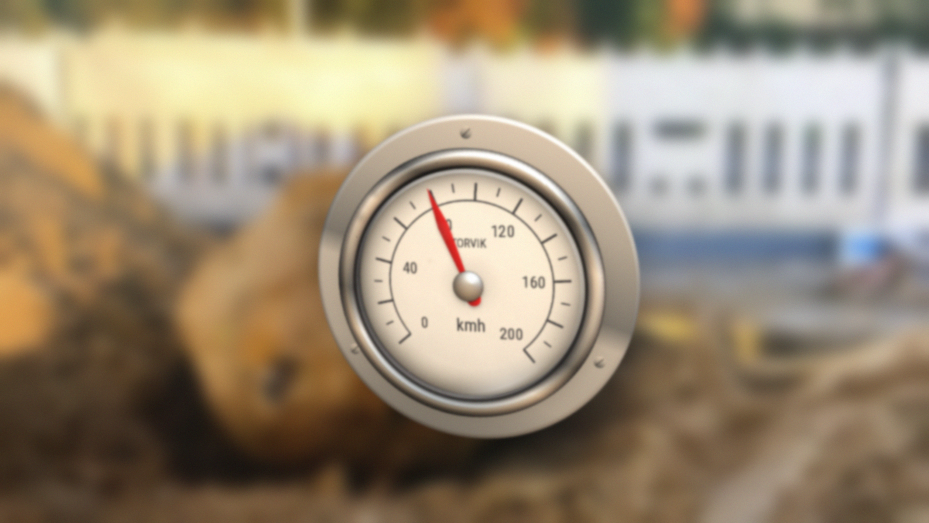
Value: 80; km/h
